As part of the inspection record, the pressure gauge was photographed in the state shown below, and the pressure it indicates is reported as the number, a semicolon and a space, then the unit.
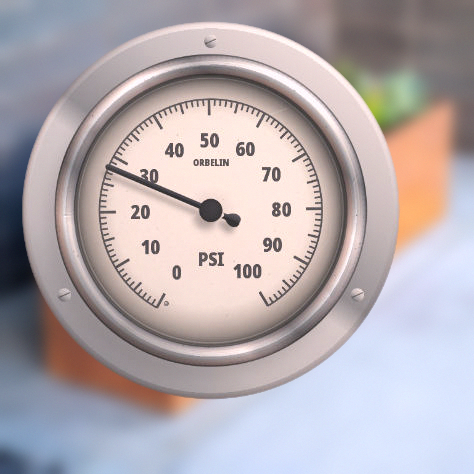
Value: 28; psi
